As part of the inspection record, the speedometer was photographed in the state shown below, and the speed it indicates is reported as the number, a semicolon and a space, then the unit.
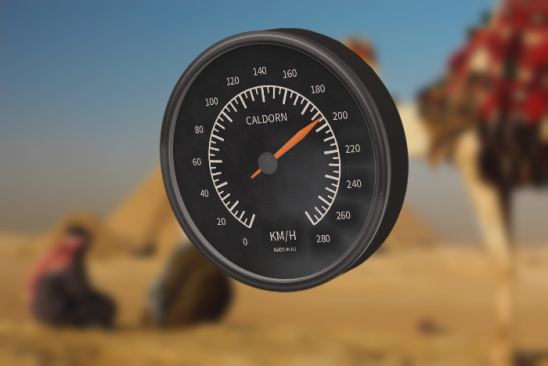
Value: 195; km/h
